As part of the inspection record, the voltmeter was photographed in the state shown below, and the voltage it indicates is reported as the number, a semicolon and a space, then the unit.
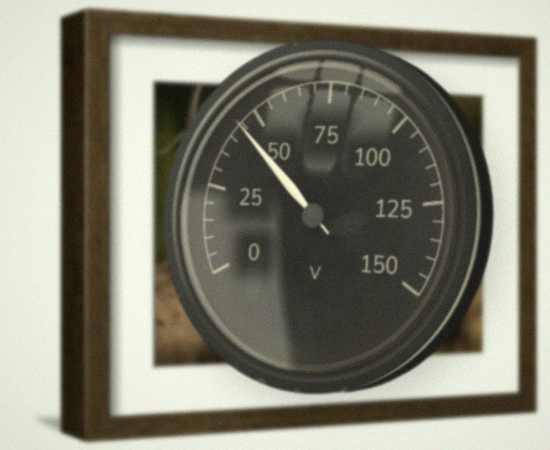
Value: 45; V
